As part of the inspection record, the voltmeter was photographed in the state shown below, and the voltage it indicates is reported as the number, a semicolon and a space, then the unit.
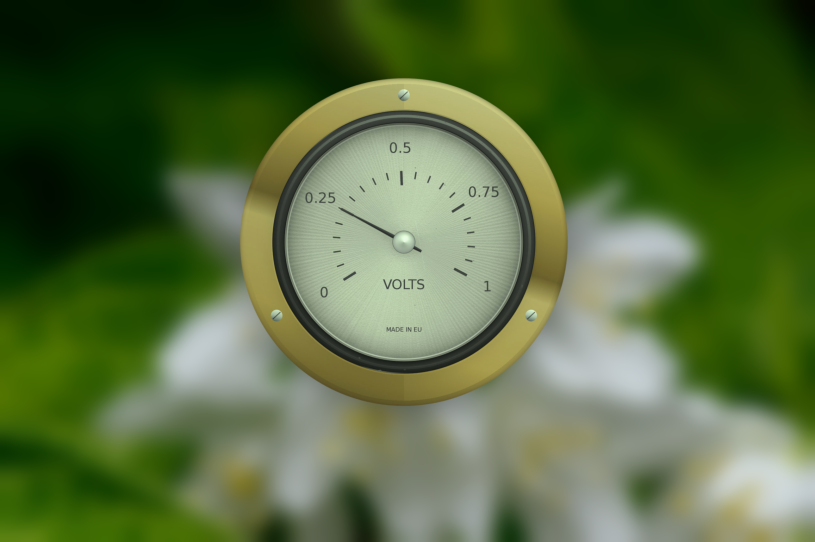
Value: 0.25; V
